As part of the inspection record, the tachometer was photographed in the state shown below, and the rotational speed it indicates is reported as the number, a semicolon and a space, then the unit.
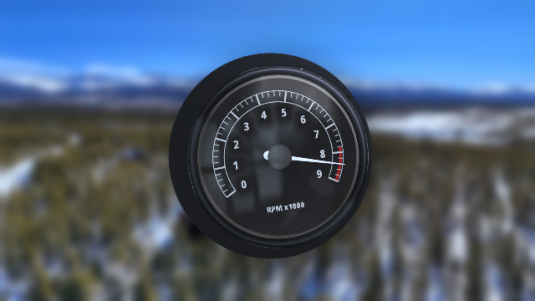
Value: 8400; rpm
